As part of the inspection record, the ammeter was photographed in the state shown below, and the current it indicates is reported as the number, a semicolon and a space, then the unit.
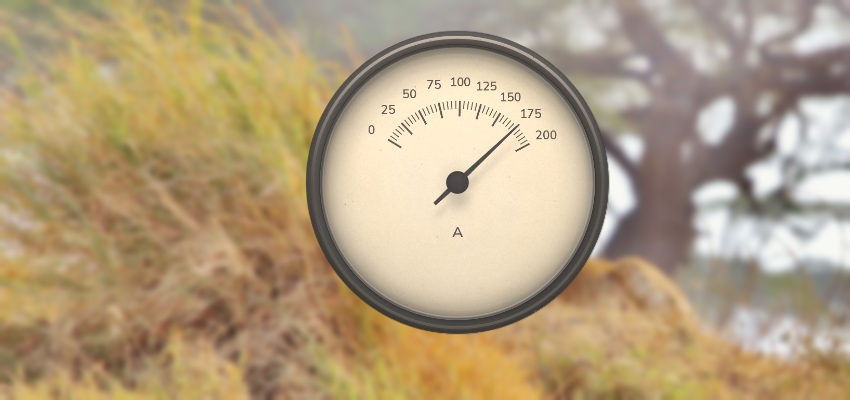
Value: 175; A
